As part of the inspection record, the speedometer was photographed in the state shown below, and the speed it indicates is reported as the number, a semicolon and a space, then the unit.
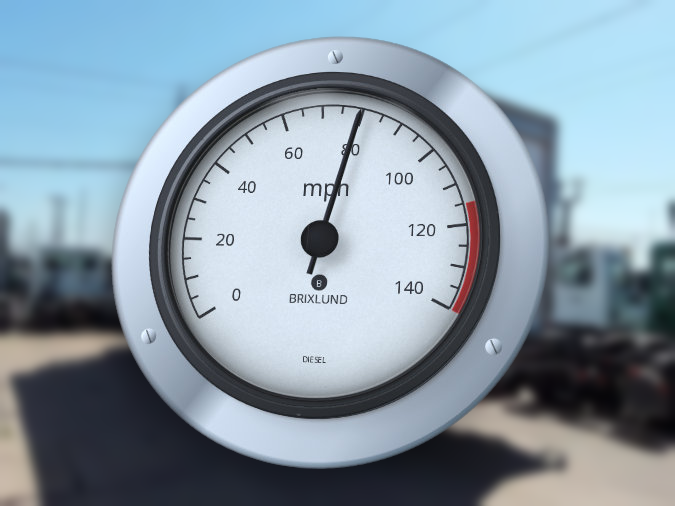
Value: 80; mph
